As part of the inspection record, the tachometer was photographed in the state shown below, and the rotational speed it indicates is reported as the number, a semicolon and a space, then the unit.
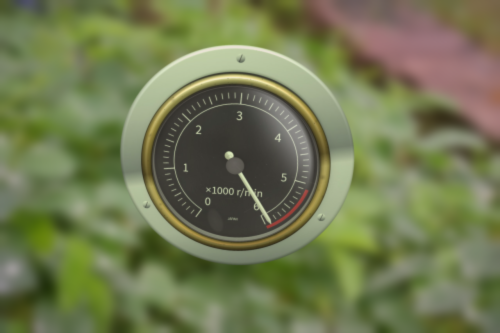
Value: 5900; rpm
